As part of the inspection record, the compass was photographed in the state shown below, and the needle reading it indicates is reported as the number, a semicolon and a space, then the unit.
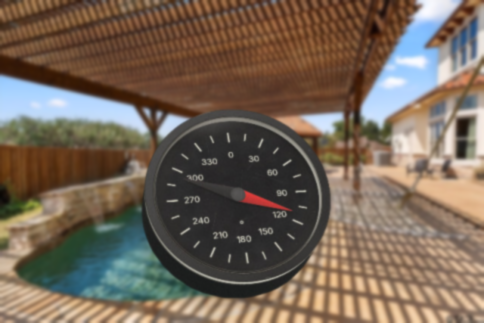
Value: 112.5; °
